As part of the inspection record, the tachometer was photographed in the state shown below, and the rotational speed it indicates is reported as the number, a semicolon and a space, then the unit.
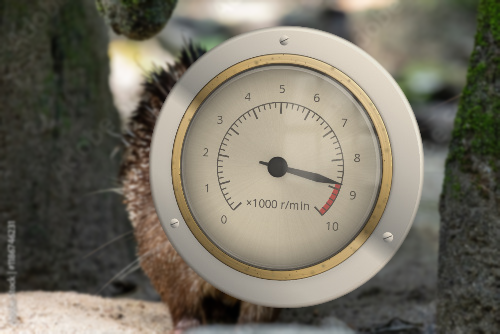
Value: 8800; rpm
